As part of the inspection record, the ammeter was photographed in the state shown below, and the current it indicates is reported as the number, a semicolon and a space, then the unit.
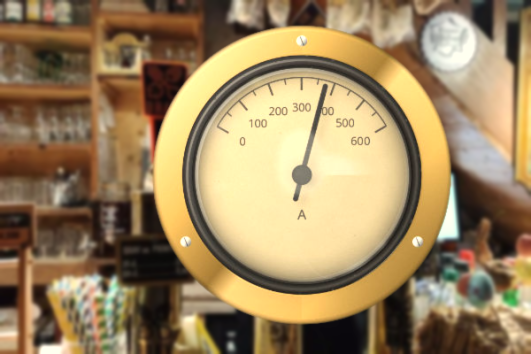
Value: 375; A
